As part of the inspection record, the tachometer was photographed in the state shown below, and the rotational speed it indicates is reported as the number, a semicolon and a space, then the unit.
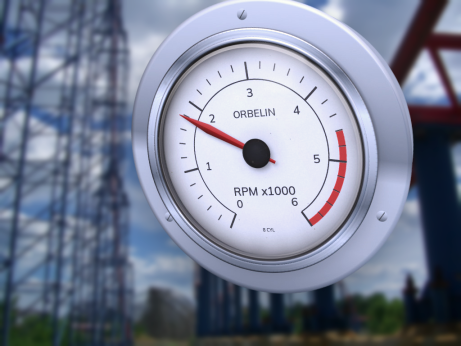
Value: 1800; rpm
